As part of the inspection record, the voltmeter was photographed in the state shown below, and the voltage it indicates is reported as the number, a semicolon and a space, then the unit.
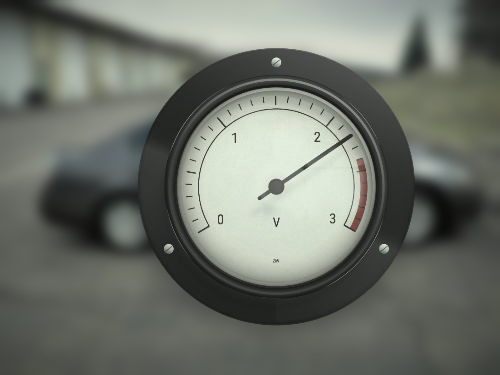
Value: 2.2; V
